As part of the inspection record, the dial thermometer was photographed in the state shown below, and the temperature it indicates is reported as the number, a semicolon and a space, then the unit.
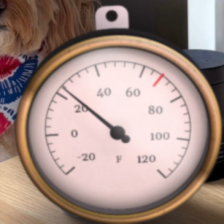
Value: 24; °F
